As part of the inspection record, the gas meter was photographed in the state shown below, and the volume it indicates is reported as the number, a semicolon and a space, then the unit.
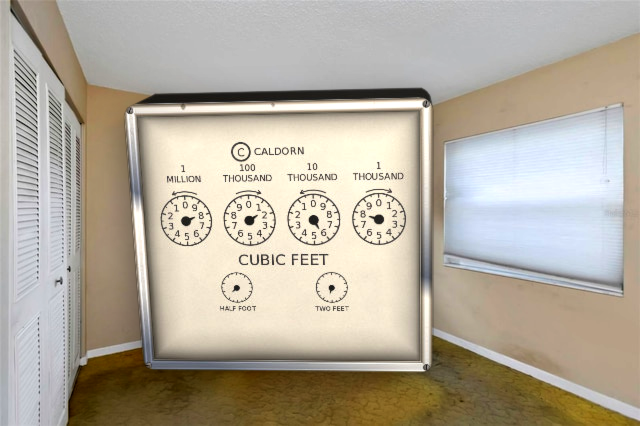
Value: 815800; ft³
